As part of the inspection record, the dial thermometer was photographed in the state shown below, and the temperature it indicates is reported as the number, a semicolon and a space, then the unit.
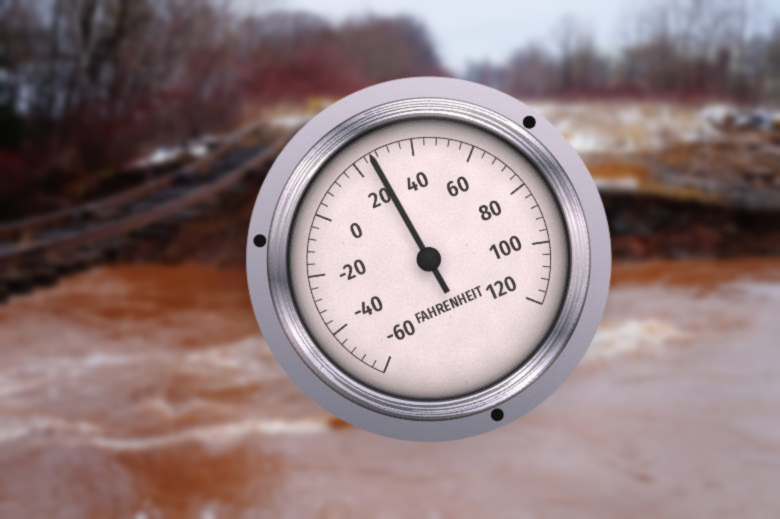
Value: 26; °F
